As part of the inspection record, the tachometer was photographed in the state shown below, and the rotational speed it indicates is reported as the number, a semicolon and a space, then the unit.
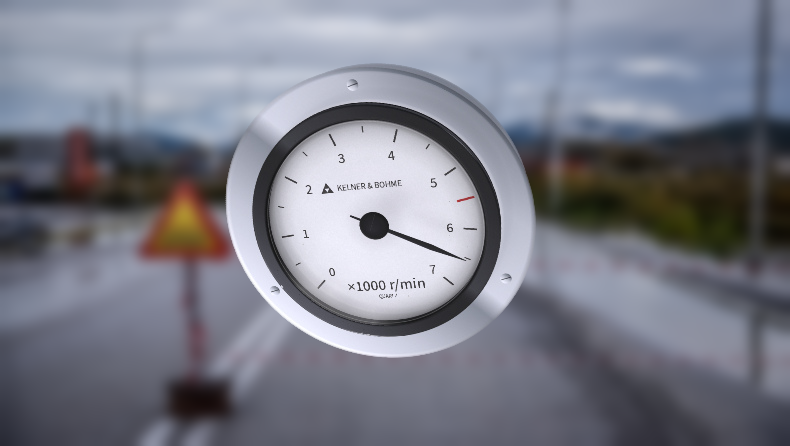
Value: 6500; rpm
